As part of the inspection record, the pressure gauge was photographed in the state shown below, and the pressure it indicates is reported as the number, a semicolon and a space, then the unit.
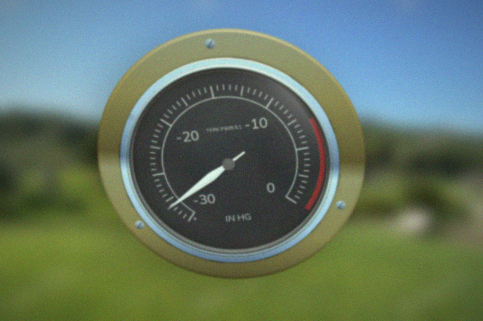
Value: -28; inHg
